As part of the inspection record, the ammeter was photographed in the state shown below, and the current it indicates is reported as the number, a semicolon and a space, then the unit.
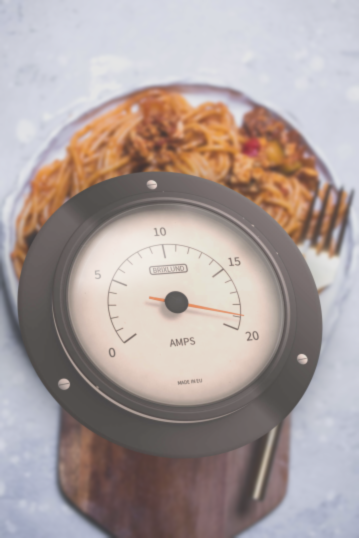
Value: 19; A
